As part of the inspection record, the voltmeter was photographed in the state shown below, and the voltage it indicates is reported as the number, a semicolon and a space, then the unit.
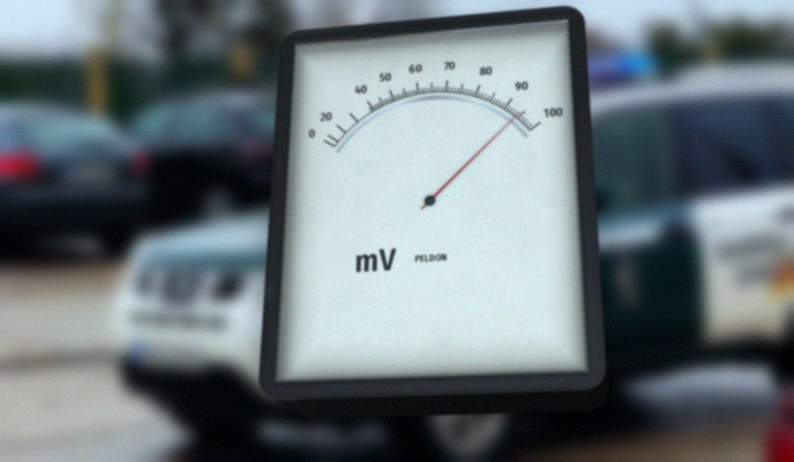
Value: 95; mV
